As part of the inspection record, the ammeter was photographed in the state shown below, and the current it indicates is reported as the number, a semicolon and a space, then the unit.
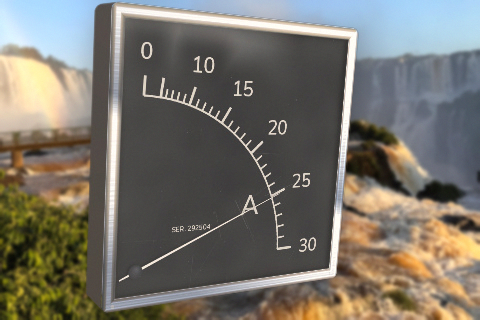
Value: 25; A
